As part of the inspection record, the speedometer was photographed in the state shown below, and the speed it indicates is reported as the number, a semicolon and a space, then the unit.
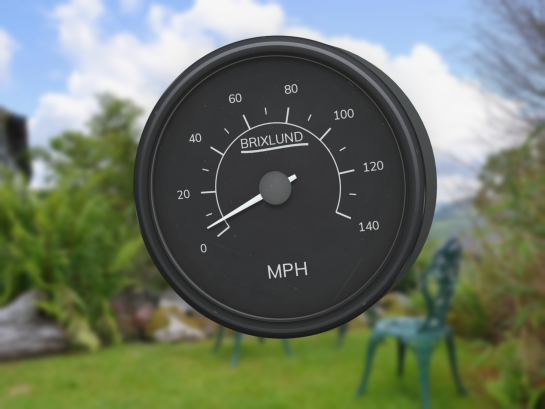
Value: 5; mph
